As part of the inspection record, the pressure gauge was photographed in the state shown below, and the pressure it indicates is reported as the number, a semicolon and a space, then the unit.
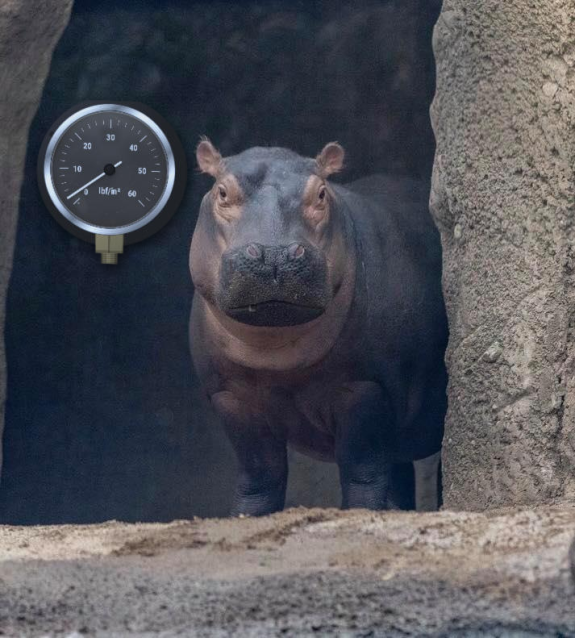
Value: 2; psi
